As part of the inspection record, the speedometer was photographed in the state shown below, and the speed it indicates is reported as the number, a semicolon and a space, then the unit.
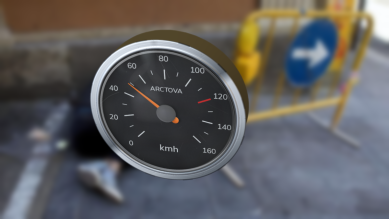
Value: 50; km/h
